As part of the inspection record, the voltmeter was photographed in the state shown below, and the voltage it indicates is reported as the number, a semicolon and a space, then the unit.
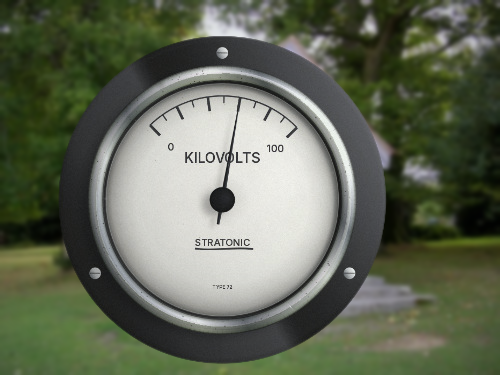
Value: 60; kV
